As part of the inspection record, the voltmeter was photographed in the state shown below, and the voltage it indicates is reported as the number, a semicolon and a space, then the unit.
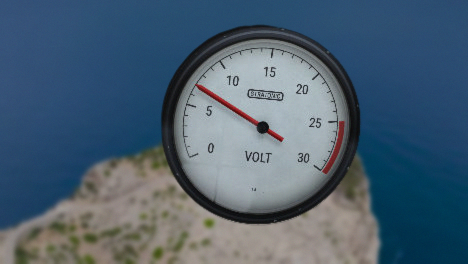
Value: 7; V
